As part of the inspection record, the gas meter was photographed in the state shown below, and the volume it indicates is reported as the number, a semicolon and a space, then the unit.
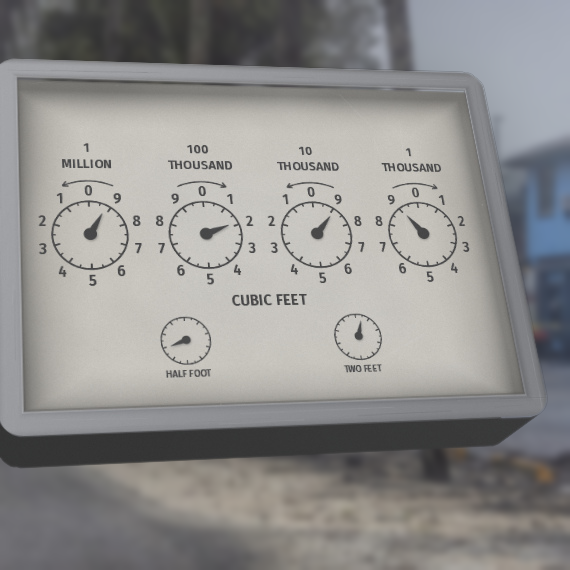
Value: 918900; ft³
